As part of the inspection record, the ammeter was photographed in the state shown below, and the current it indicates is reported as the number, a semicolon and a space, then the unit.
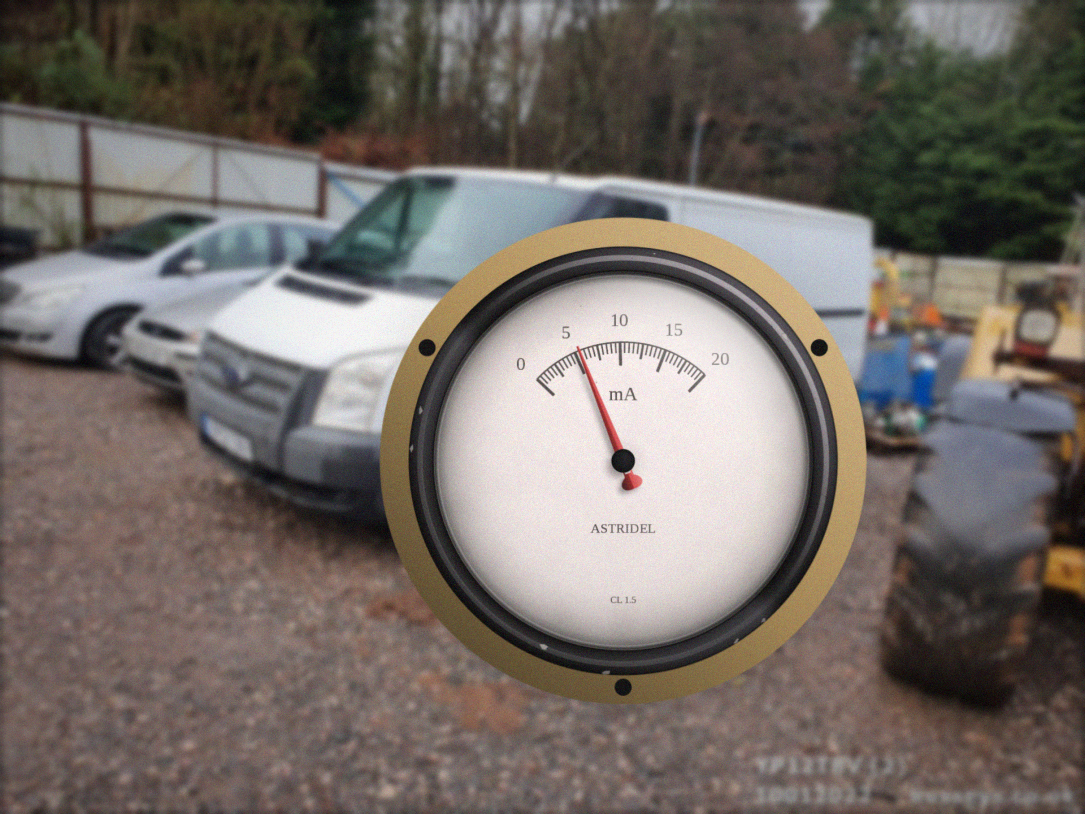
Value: 5.5; mA
